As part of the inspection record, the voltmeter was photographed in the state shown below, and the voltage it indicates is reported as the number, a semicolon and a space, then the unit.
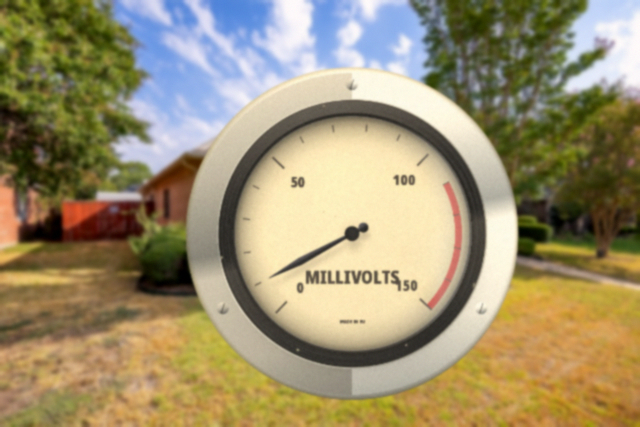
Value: 10; mV
